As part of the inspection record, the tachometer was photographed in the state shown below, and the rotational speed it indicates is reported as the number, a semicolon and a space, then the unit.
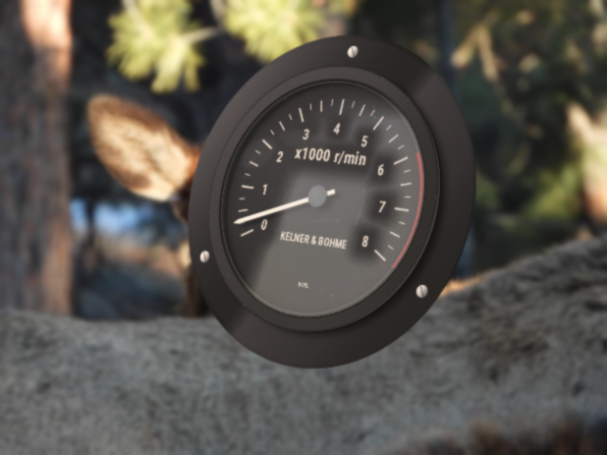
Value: 250; rpm
